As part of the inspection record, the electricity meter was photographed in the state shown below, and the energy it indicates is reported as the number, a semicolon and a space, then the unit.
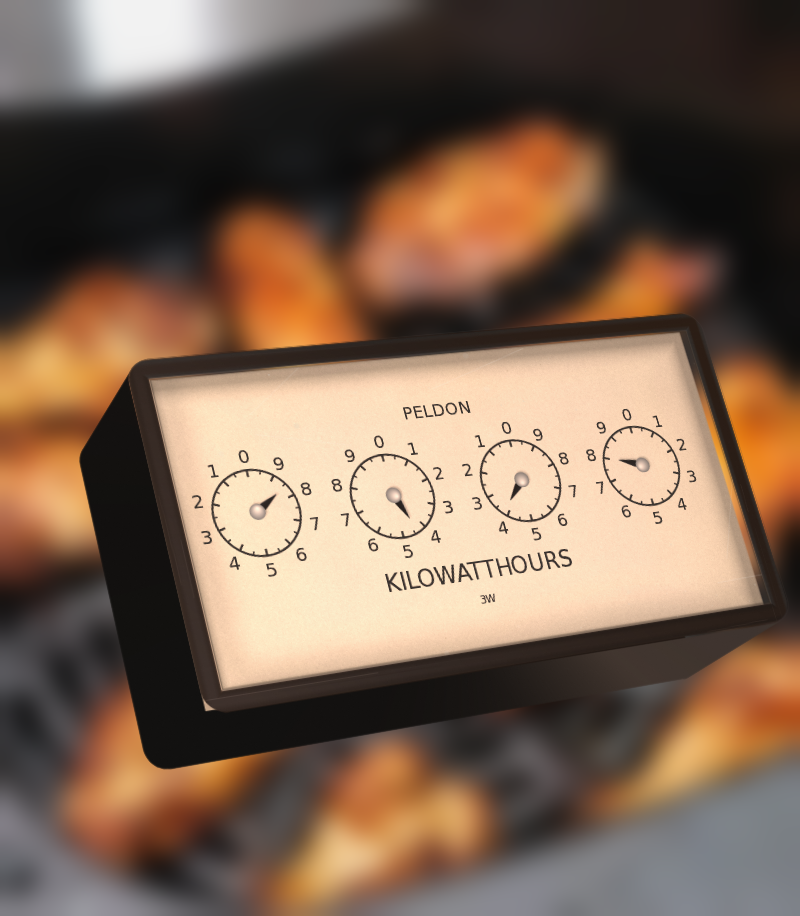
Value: 8438; kWh
